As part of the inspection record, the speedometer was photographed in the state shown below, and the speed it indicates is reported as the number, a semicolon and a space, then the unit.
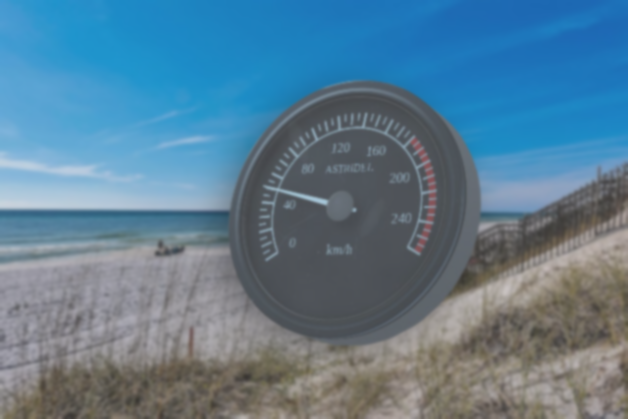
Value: 50; km/h
